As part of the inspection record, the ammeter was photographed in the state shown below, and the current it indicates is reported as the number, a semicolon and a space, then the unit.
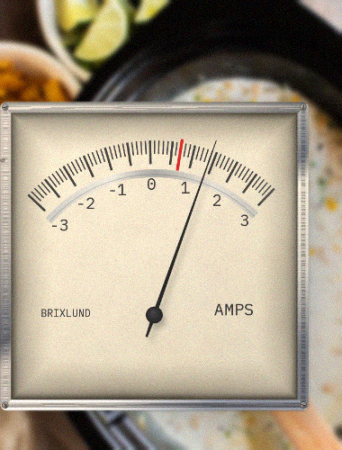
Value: 1.4; A
